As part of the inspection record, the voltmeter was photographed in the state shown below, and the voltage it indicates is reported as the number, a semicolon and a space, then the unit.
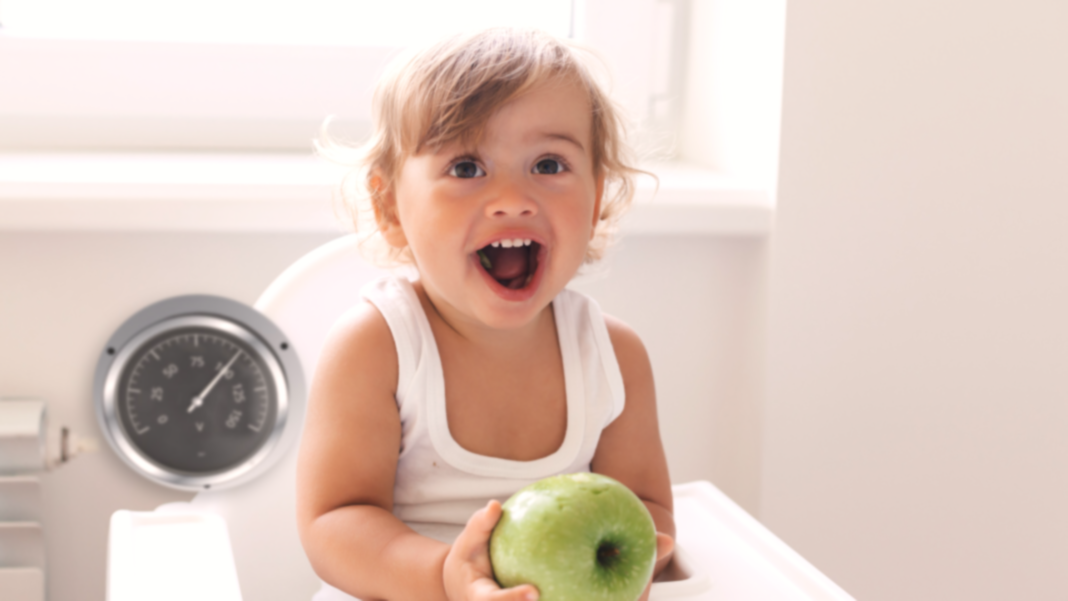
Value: 100; V
